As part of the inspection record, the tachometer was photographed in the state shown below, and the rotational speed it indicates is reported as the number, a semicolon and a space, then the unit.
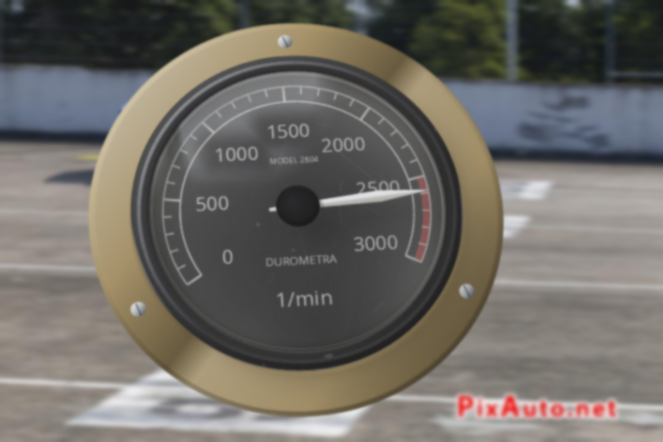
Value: 2600; rpm
